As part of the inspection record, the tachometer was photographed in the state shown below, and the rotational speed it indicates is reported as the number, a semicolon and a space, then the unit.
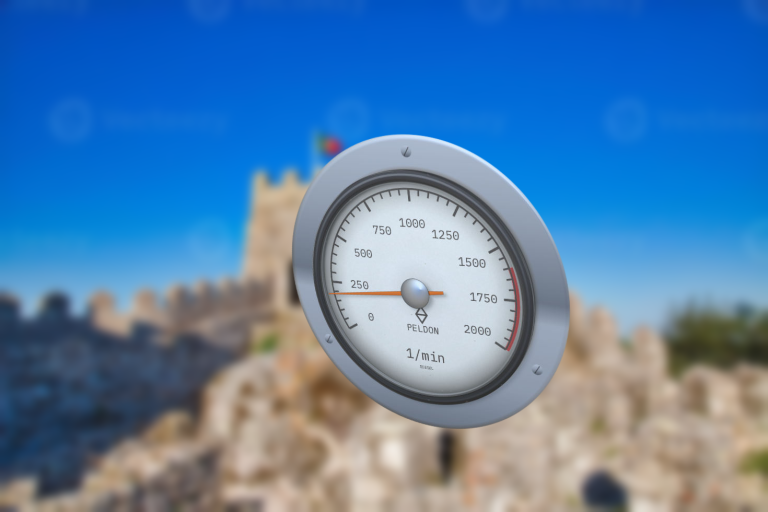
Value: 200; rpm
